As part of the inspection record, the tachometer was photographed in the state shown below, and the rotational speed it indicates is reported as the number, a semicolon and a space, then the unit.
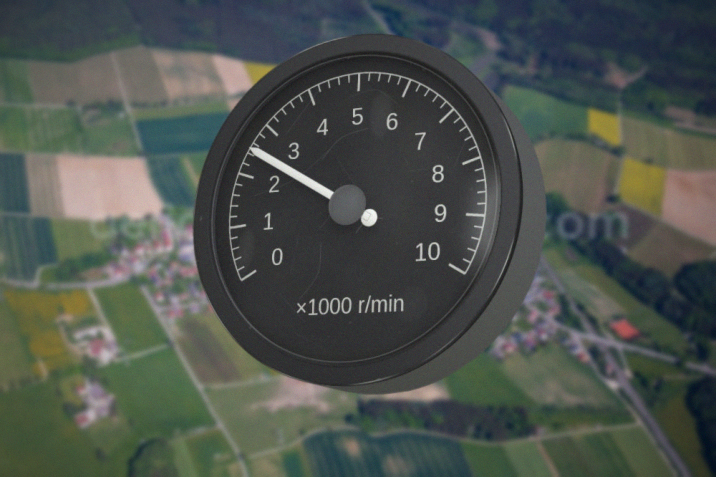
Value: 2500; rpm
